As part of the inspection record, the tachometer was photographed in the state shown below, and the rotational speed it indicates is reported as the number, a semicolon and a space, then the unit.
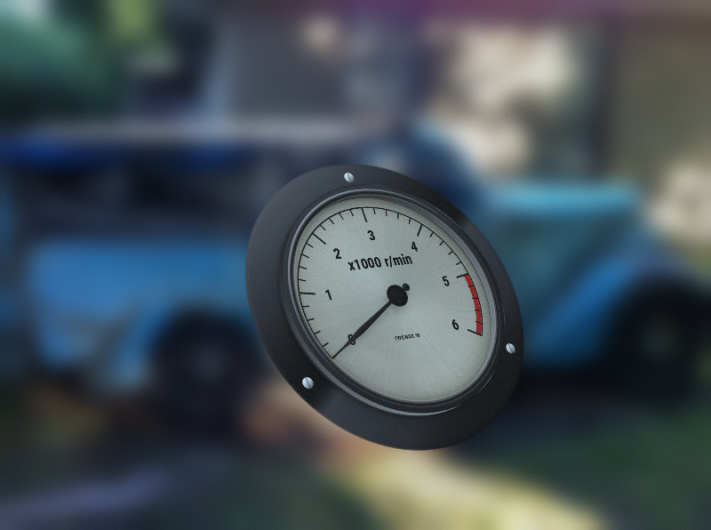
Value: 0; rpm
